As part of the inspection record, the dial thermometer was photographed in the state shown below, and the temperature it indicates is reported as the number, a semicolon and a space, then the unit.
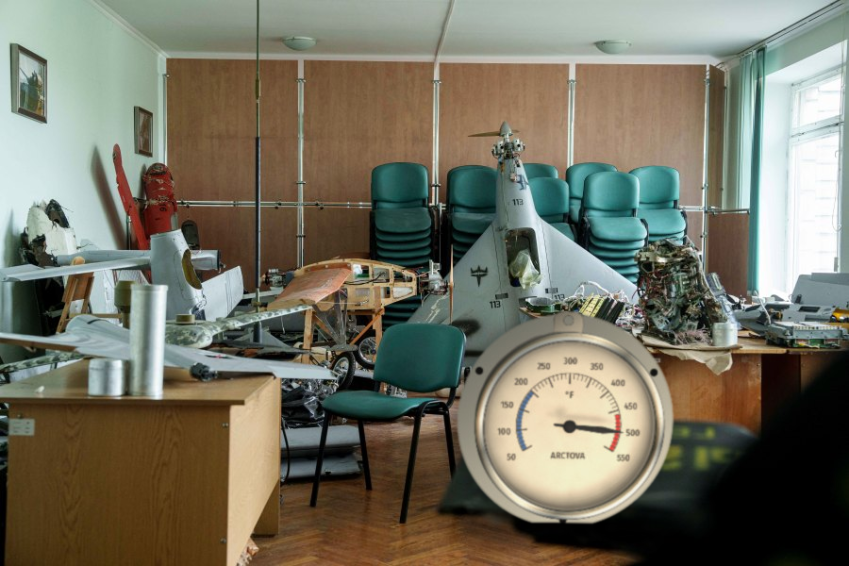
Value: 500; °F
